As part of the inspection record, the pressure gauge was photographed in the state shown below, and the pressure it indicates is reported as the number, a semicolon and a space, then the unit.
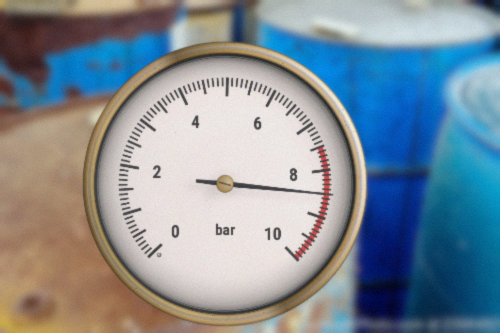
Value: 8.5; bar
